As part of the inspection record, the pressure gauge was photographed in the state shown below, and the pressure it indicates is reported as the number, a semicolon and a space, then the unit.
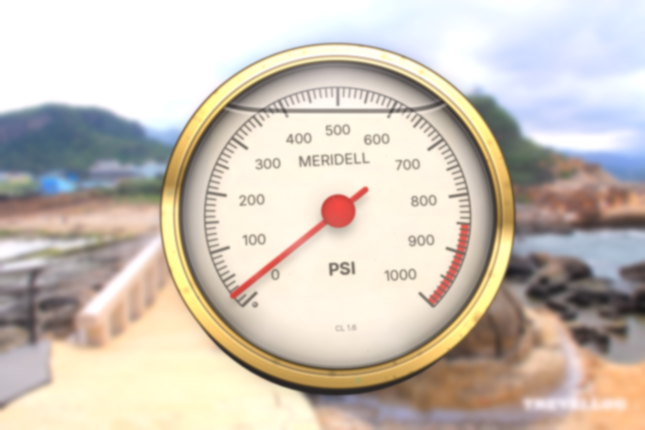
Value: 20; psi
